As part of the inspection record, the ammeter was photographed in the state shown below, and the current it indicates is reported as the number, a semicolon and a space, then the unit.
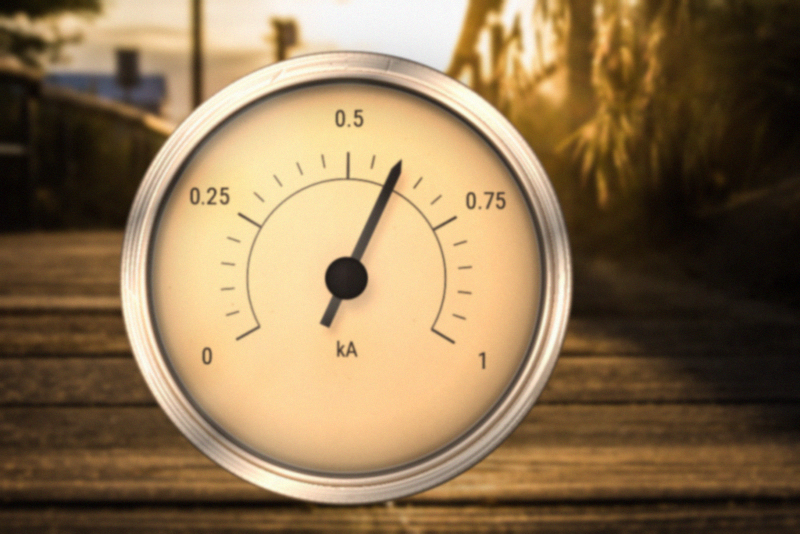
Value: 0.6; kA
